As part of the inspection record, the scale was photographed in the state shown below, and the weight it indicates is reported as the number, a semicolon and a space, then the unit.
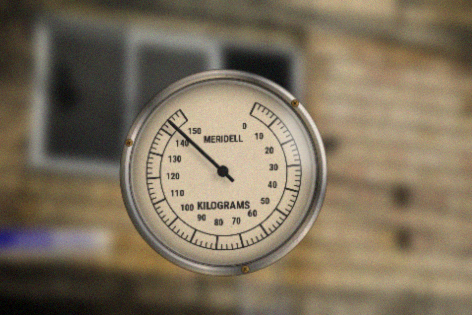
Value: 144; kg
